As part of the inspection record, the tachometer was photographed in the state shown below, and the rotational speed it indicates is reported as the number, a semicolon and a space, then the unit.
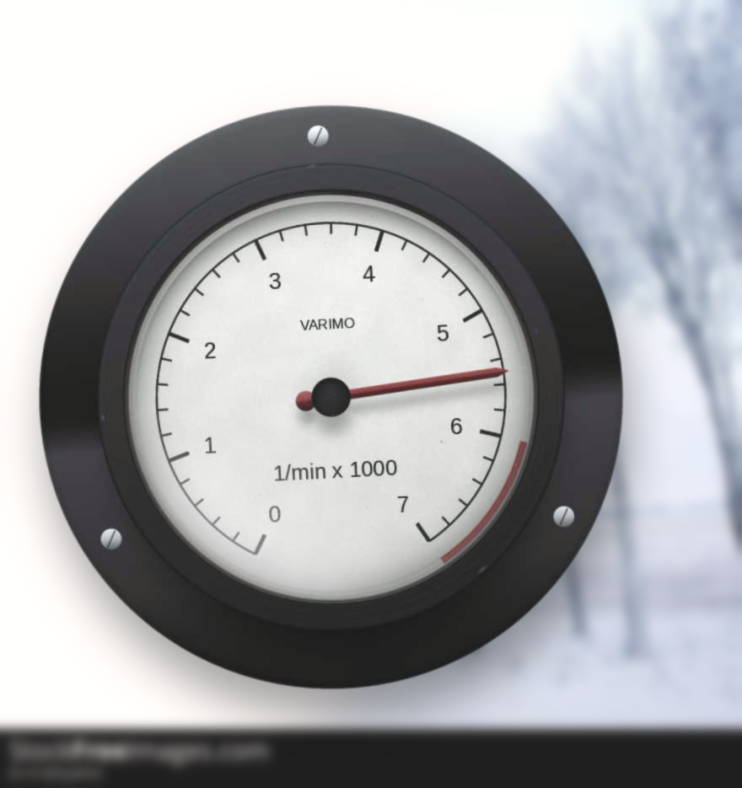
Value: 5500; rpm
